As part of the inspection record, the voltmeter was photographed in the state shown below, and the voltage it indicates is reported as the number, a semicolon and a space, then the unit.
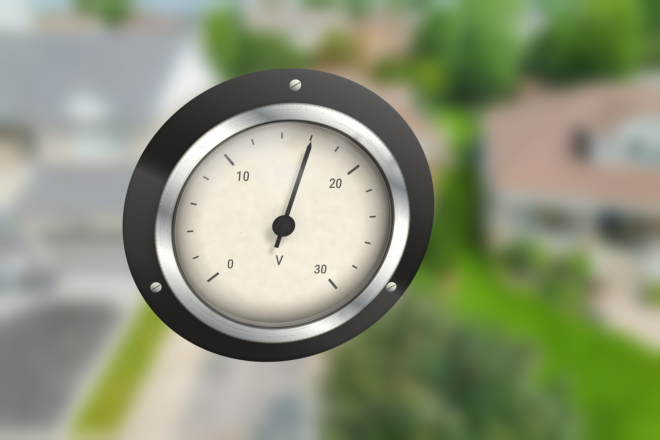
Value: 16; V
